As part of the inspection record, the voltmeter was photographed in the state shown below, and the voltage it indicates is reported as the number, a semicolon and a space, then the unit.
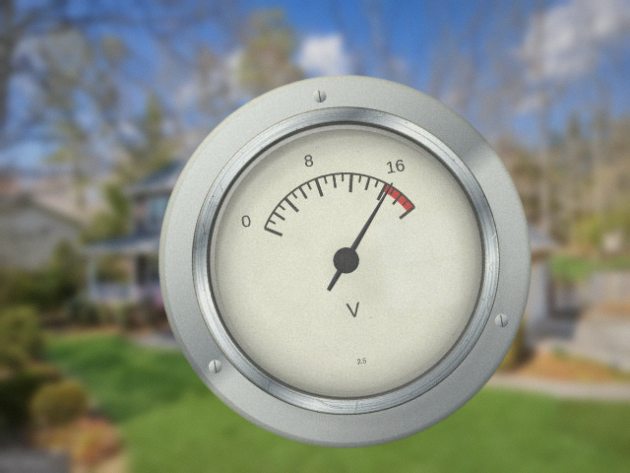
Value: 16.5; V
